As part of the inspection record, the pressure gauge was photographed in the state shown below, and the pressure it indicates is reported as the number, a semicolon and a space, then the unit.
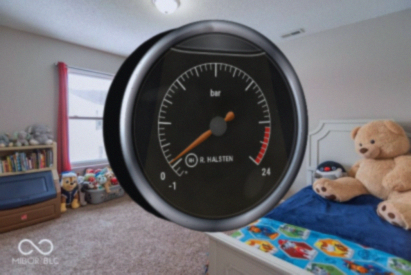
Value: 0.5; bar
